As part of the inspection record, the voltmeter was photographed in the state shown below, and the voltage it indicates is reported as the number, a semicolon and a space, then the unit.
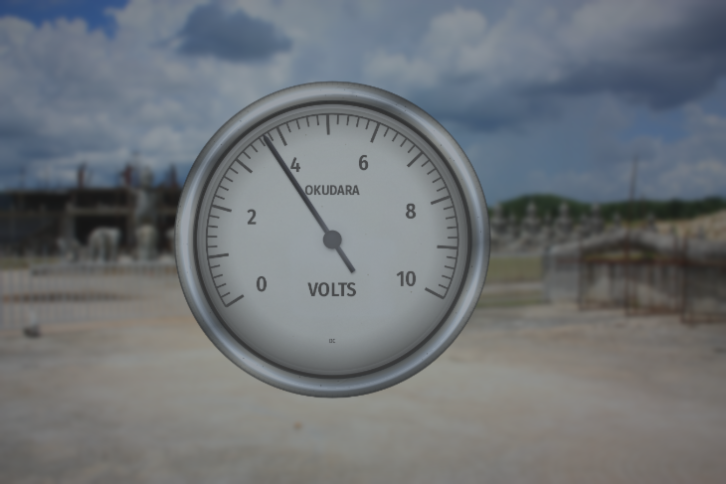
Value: 3.7; V
